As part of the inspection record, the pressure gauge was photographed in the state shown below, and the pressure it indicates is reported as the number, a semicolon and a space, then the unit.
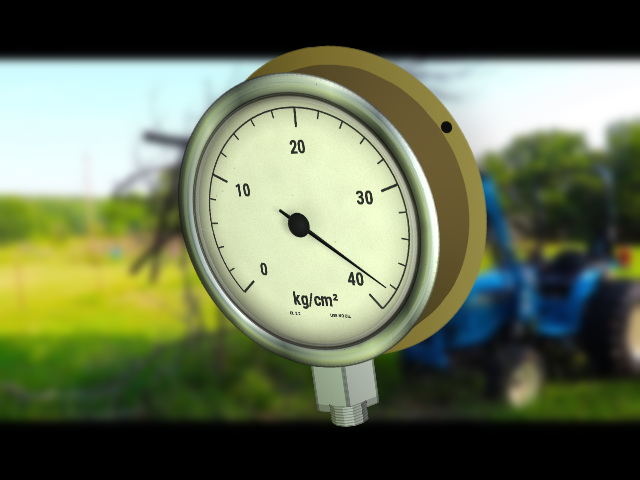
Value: 38; kg/cm²
